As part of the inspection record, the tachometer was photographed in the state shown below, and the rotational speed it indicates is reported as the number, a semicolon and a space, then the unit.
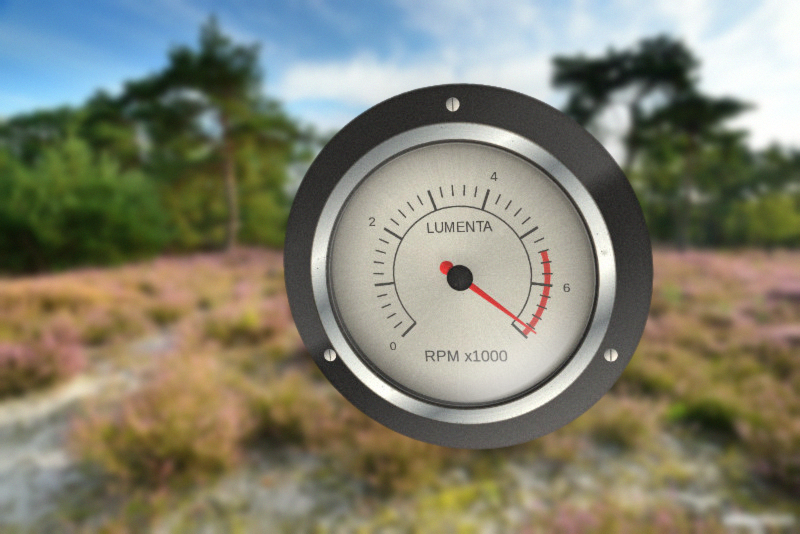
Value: 6800; rpm
